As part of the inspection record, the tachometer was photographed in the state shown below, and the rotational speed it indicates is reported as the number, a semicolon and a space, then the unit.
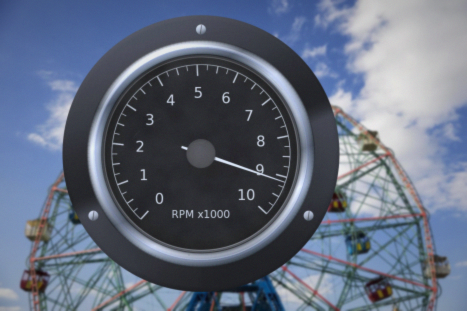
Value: 9125; rpm
